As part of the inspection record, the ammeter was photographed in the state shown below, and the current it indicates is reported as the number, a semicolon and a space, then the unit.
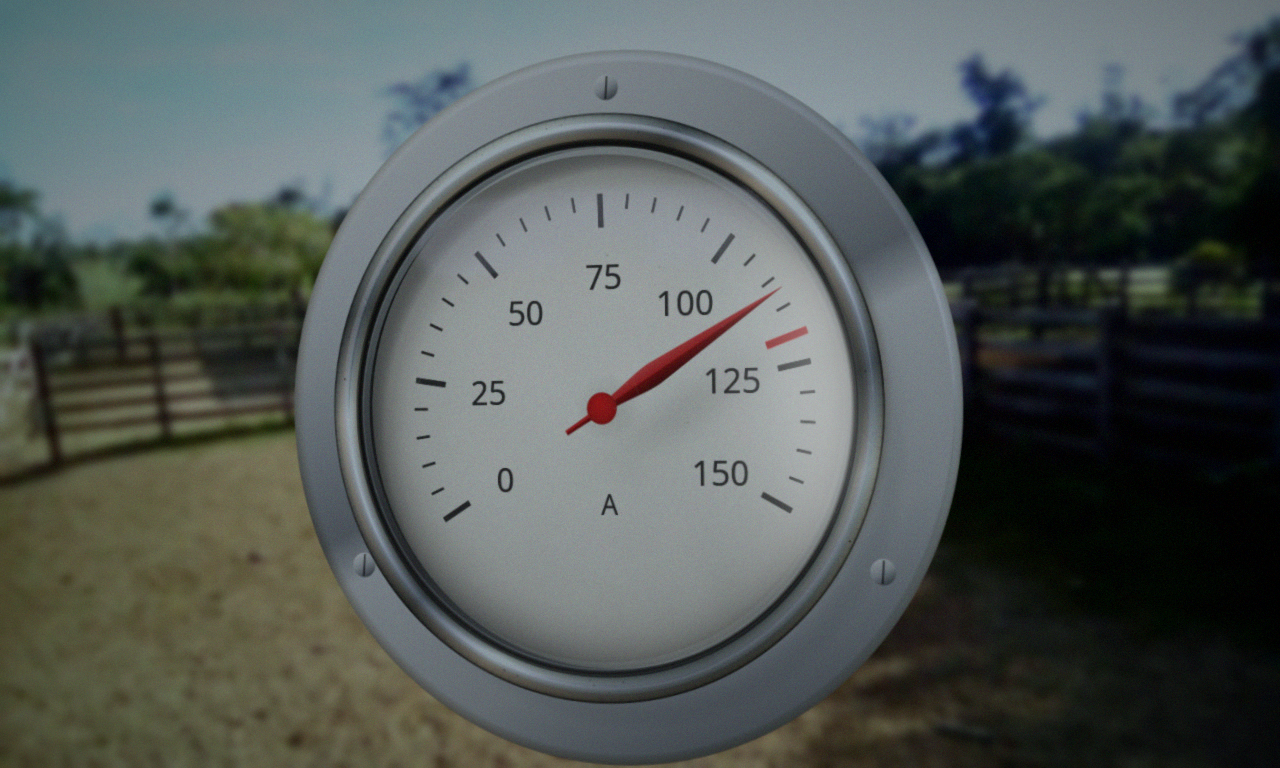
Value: 112.5; A
